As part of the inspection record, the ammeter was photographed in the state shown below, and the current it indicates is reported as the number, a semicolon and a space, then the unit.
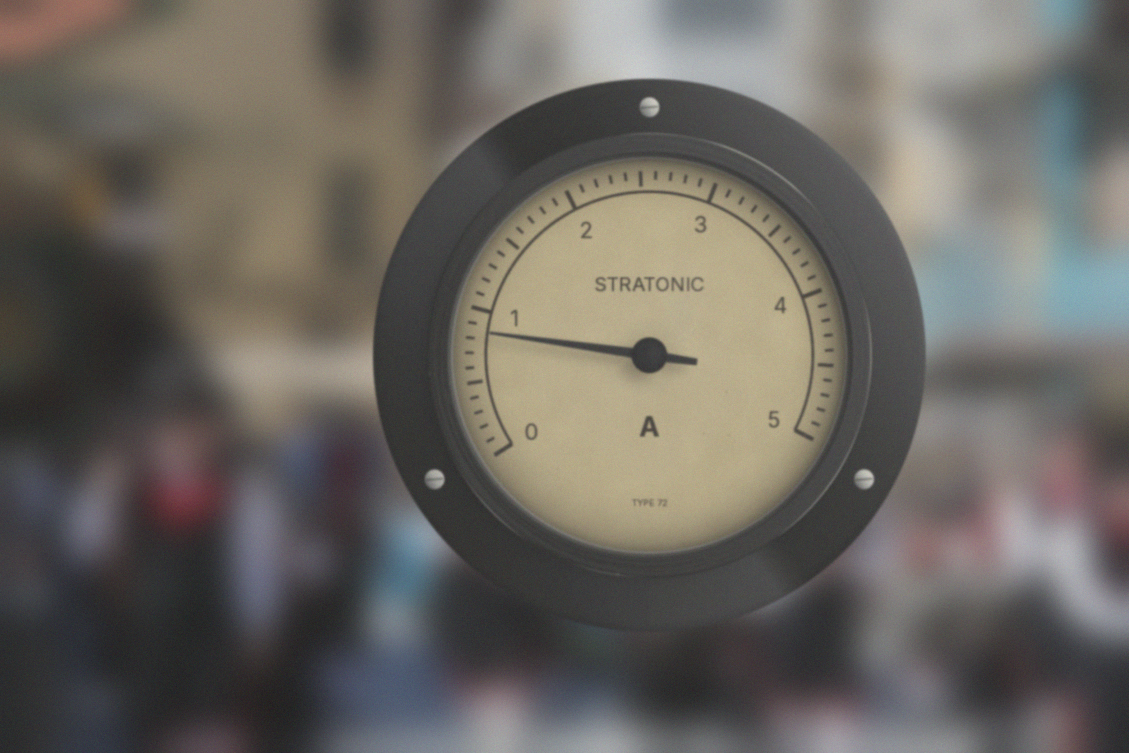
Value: 0.85; A
